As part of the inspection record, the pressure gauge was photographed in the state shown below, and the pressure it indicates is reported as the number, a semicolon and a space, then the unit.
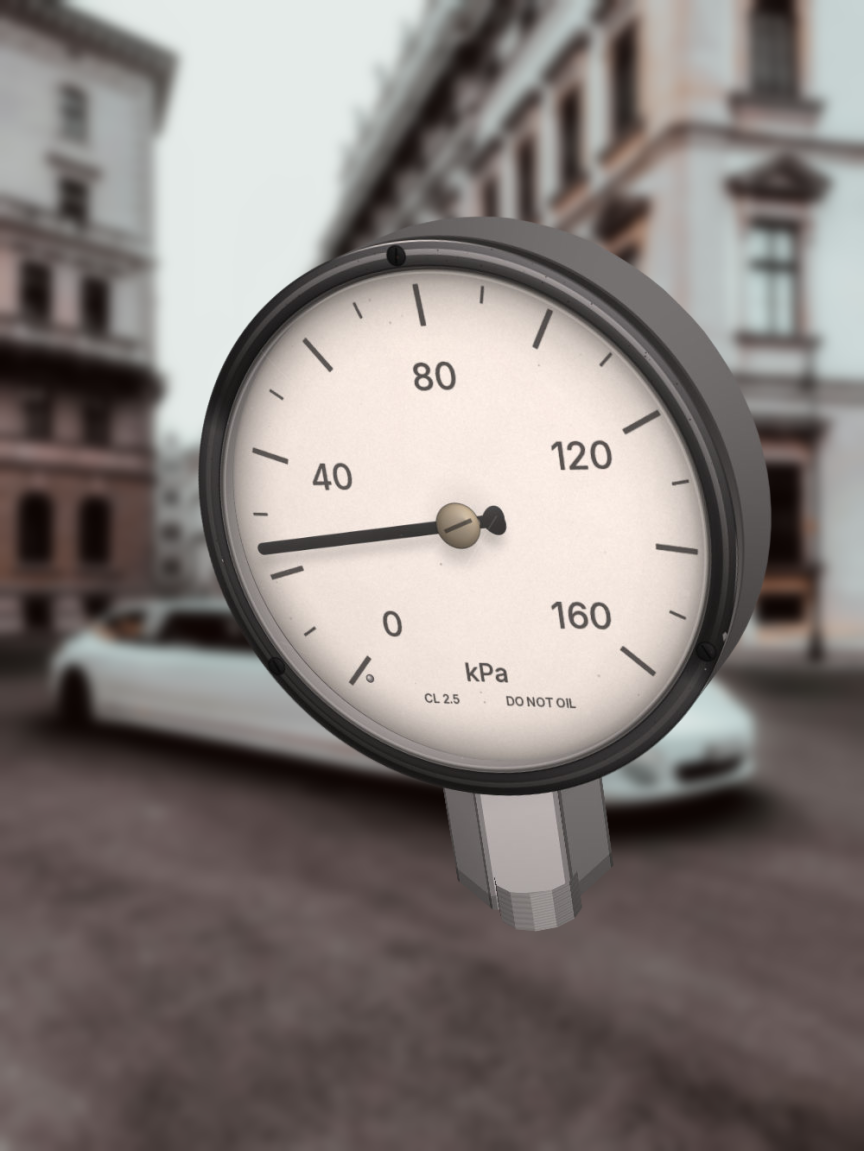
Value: 25; kPa
